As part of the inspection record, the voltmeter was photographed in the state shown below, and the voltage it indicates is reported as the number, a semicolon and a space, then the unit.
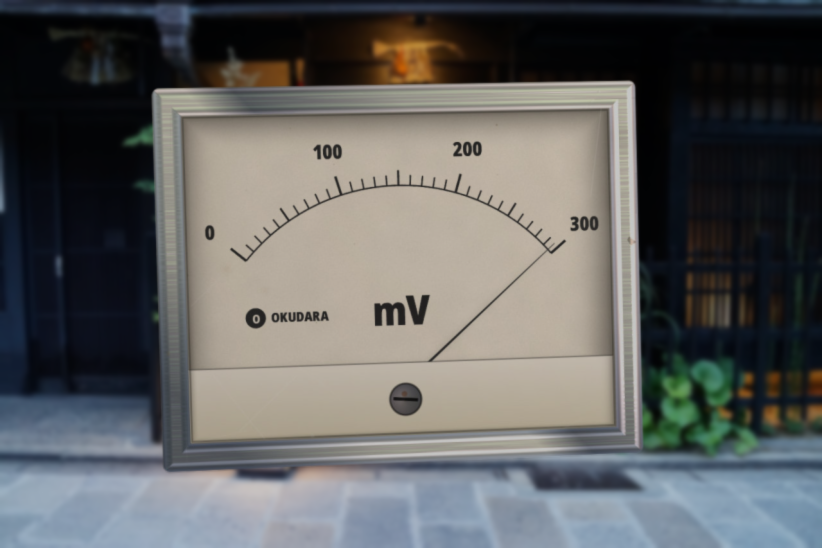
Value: 295; mV
